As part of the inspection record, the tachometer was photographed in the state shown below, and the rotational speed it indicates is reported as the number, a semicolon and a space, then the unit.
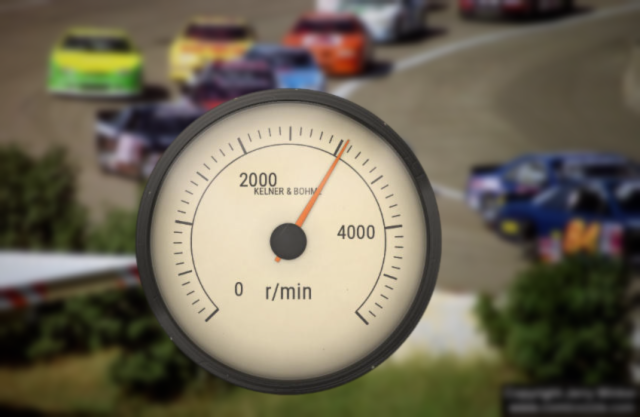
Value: 3050; rpm
